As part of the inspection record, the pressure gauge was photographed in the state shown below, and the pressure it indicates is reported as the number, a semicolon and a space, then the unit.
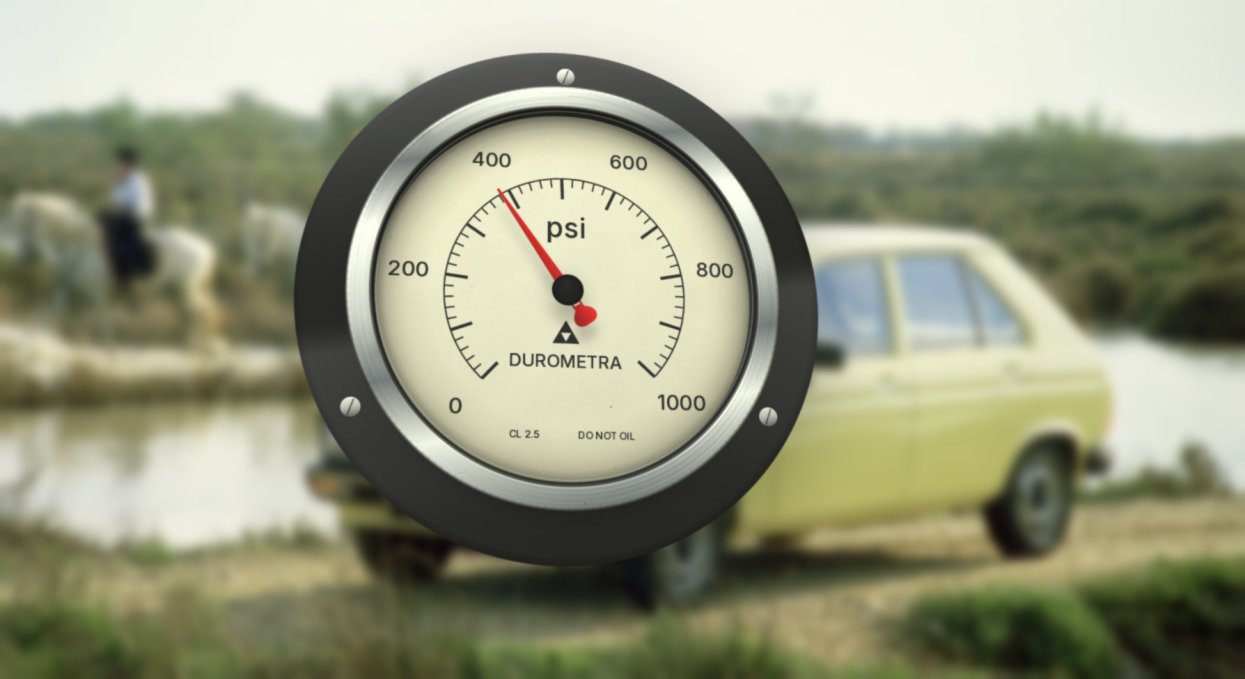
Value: 380; psi
